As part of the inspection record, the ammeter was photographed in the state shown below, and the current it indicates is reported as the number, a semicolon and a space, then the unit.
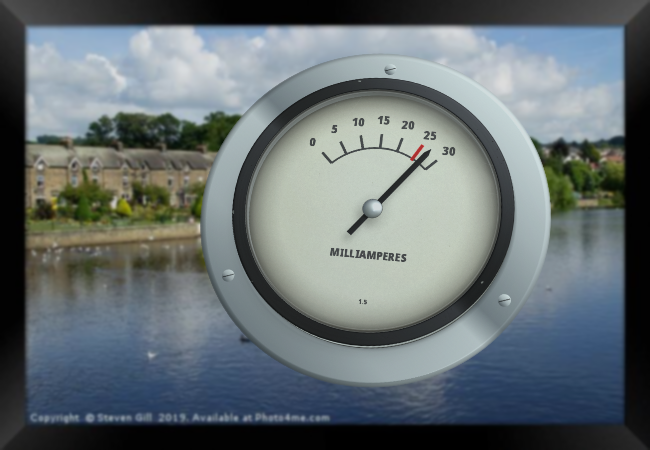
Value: 27.5; mA
